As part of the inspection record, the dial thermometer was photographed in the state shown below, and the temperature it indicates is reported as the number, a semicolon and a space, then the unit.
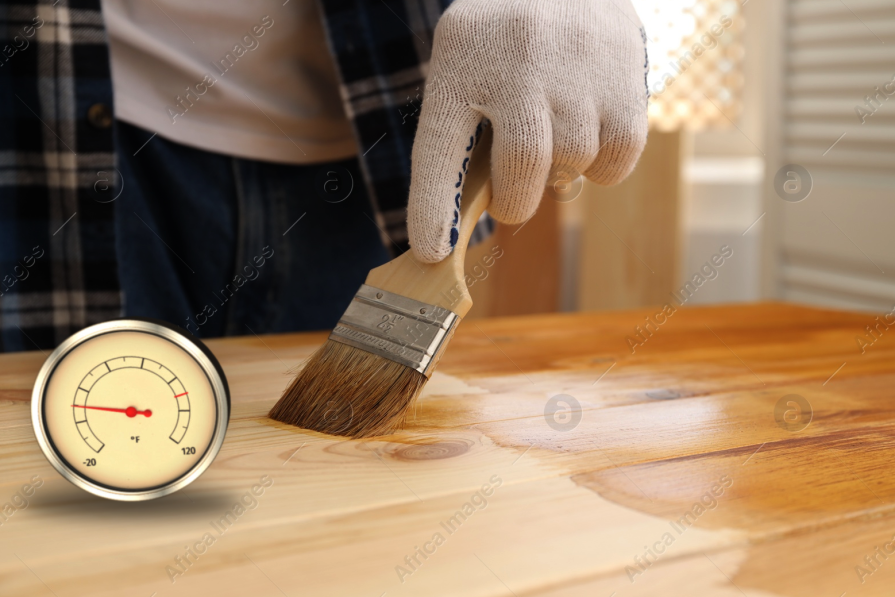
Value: 10; °F
